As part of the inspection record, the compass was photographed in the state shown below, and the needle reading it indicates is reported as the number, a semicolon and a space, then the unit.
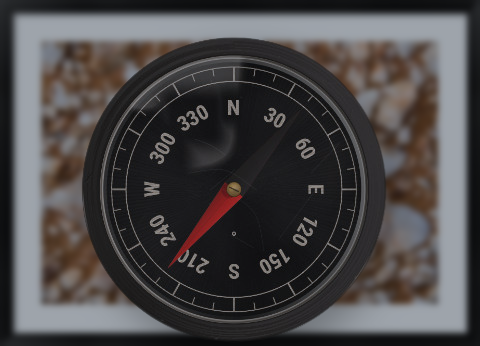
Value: 220; °
